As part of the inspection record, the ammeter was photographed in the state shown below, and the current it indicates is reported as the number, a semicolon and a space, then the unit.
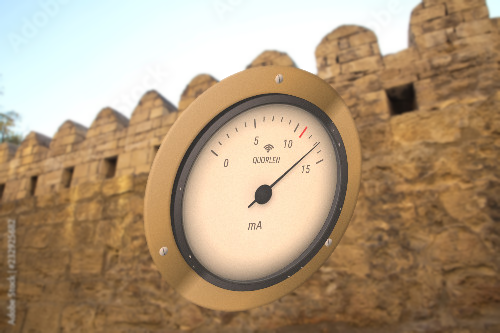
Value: 13; mA
